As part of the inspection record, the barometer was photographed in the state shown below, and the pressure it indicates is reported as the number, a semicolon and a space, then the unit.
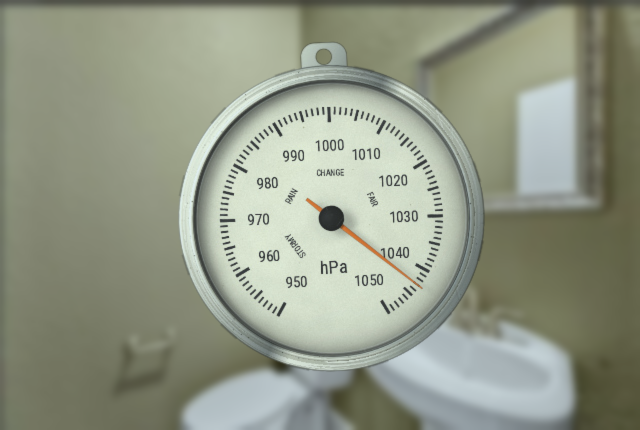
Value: 1043; hPa
